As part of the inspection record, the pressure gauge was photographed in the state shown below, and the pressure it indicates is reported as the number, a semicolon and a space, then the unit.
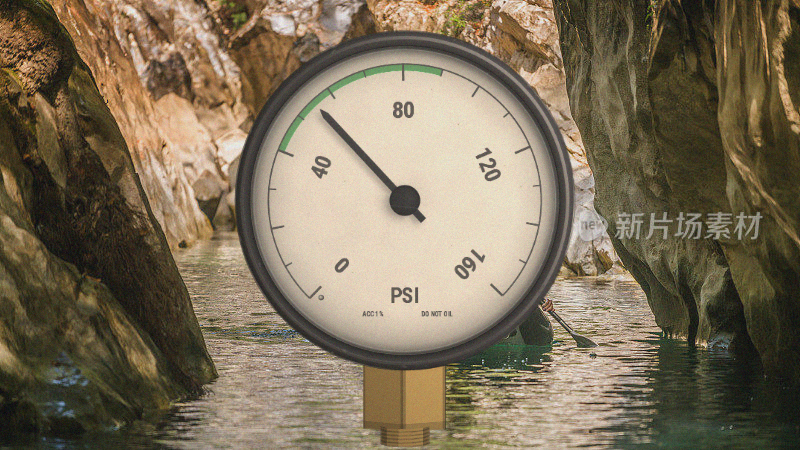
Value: 55; psi
